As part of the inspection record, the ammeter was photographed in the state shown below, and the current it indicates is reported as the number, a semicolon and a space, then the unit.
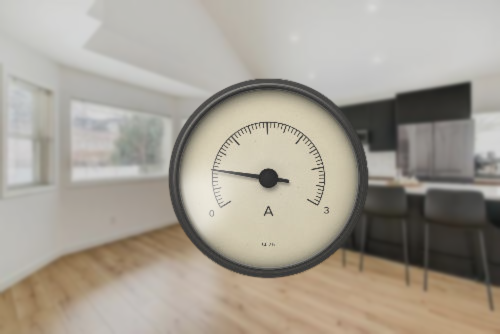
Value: 0.5; A
